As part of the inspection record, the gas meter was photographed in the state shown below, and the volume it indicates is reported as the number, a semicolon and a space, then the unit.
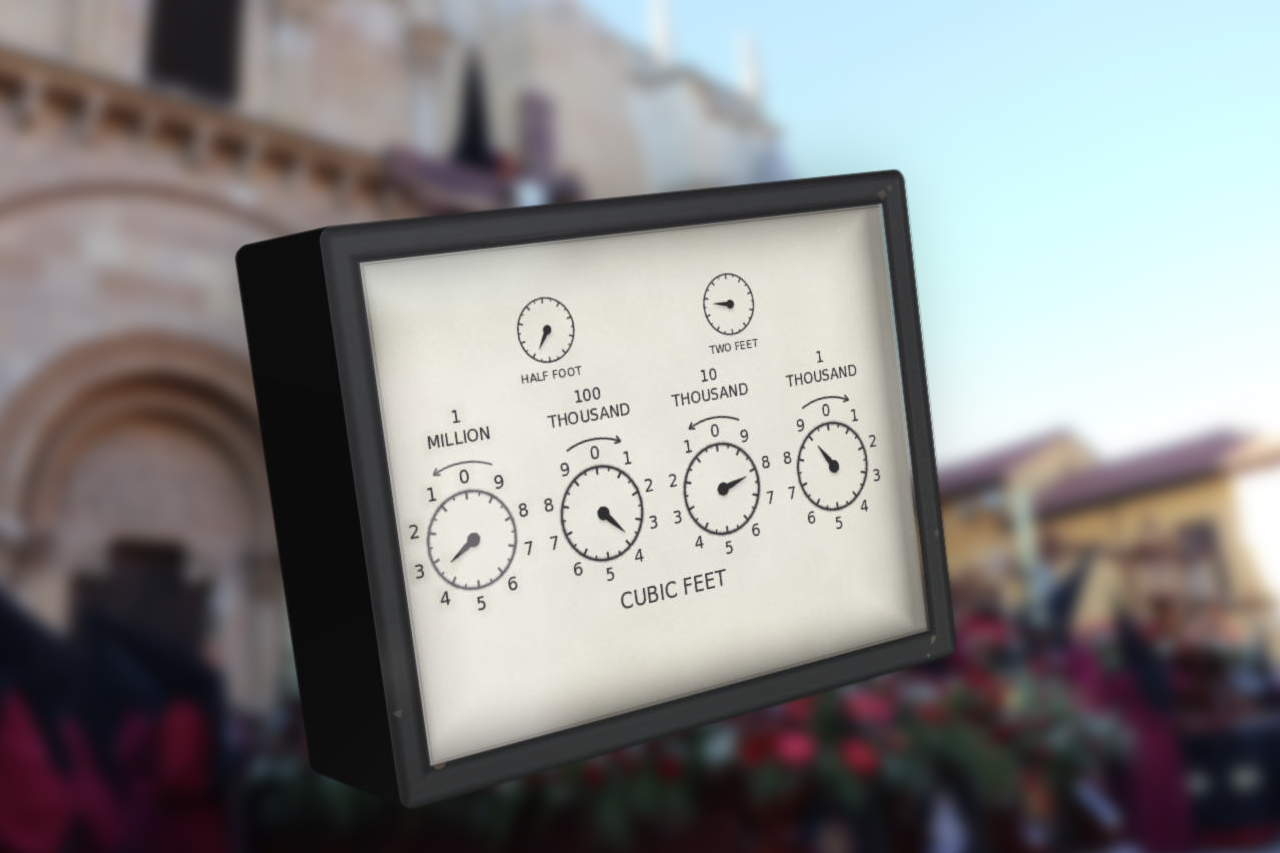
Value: 337900; ft³
